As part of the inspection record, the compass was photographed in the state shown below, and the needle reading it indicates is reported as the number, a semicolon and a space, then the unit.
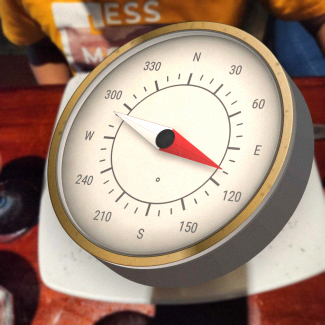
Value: 110; °
